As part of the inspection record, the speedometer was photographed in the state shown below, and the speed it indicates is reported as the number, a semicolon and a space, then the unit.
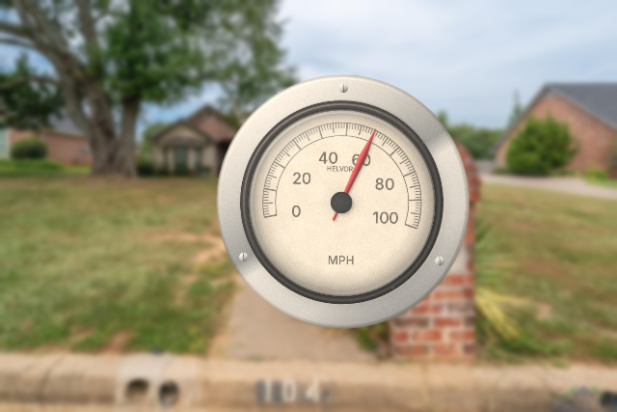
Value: 60; mph
